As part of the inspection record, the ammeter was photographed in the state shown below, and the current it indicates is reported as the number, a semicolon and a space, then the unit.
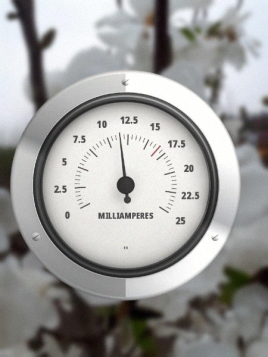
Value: 11.5; mA
